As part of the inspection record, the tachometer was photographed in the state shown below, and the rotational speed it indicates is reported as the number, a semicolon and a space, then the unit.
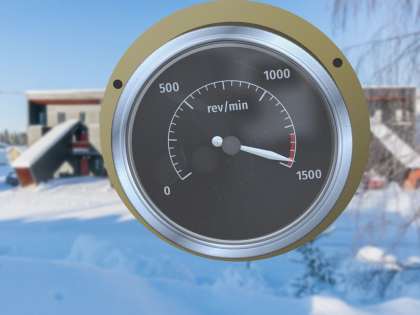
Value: 1450; rpm
